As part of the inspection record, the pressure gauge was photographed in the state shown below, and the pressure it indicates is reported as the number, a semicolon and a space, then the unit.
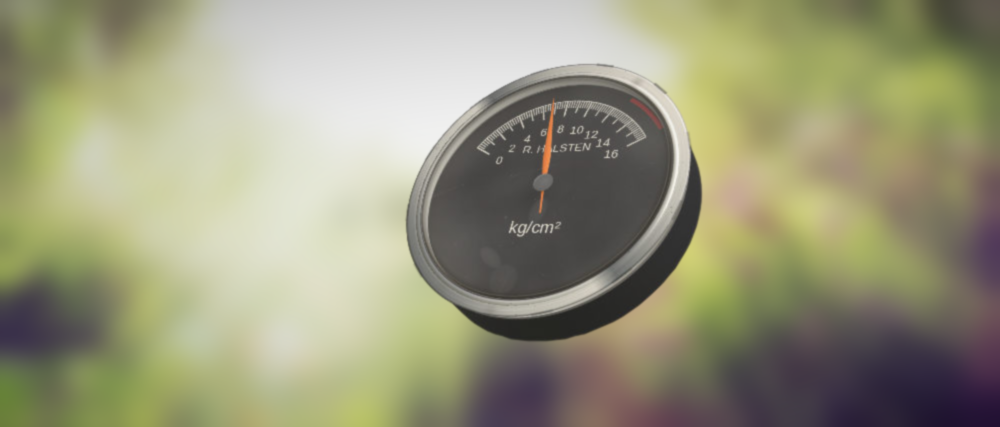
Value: 7; kg/cm²
